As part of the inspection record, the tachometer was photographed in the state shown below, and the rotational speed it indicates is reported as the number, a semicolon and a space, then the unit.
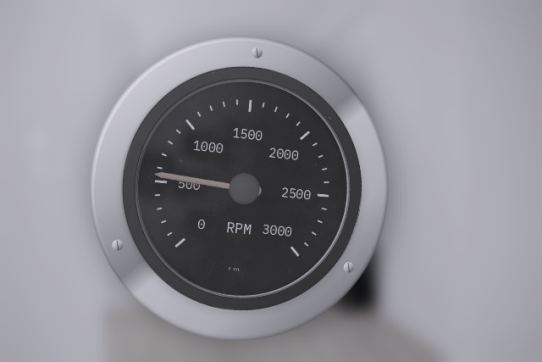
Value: 550; rpm
